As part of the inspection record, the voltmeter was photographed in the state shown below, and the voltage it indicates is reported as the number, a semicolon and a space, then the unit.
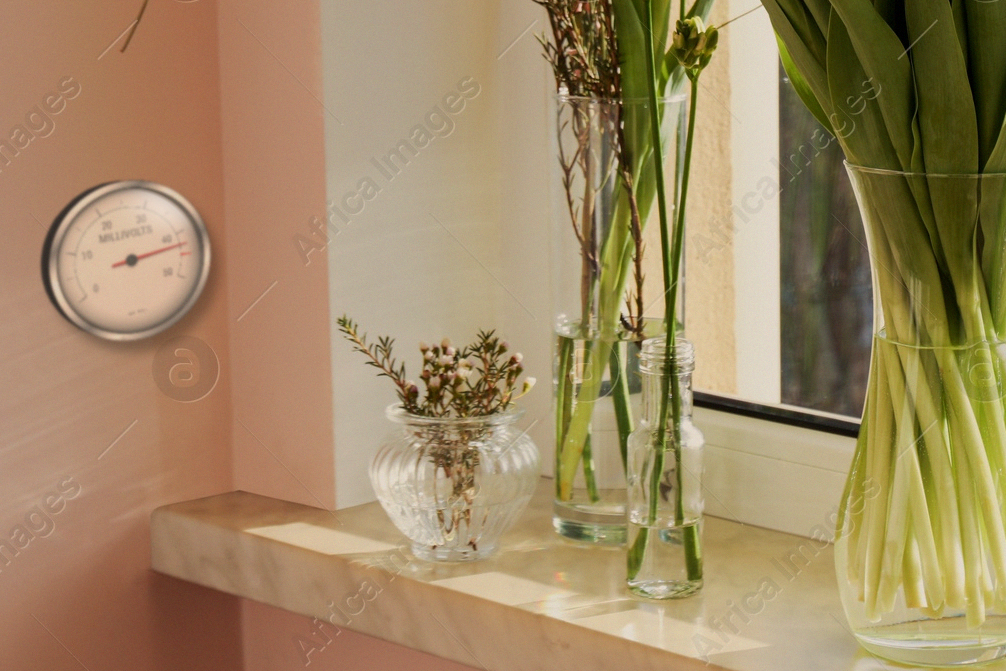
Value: 42.5; mV
